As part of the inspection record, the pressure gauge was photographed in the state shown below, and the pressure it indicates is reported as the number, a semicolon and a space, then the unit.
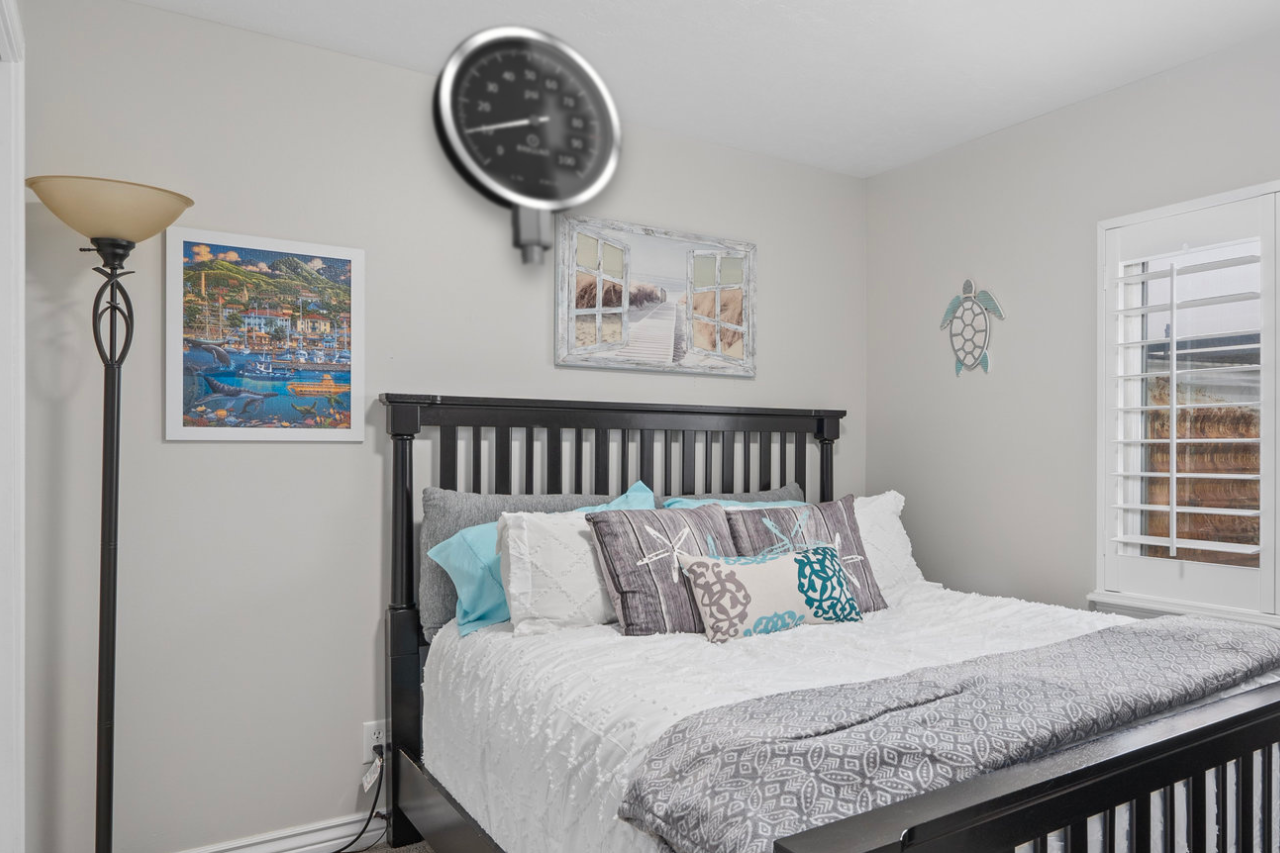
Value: 10; psi
